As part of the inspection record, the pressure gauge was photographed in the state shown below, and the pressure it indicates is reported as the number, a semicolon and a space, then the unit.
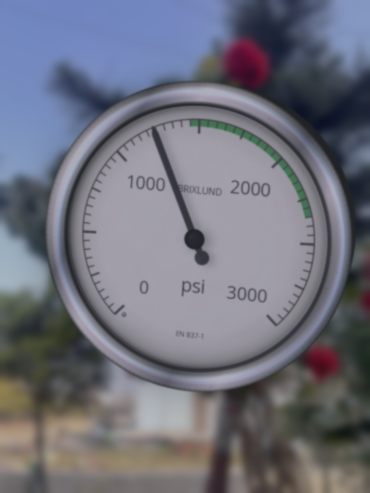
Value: 1250; psi
